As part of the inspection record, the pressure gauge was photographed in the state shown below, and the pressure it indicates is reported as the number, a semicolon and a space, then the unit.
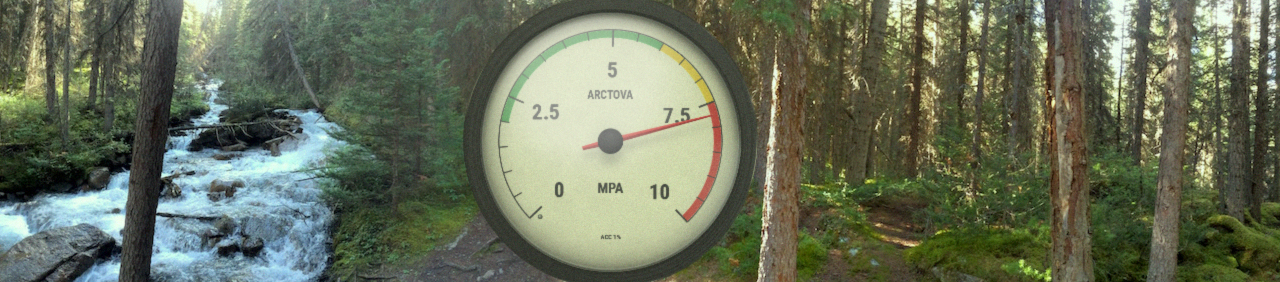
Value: 7.75; MPa
